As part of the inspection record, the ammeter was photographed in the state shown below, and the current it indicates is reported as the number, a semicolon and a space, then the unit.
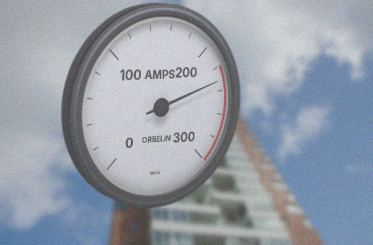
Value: 230; A
